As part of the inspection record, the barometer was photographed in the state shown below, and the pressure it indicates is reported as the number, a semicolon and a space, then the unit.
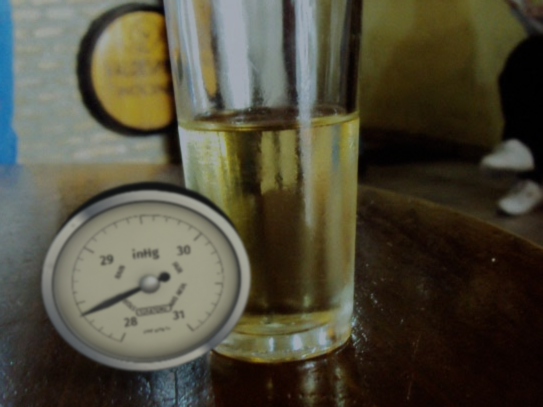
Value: 28.4; inHg
